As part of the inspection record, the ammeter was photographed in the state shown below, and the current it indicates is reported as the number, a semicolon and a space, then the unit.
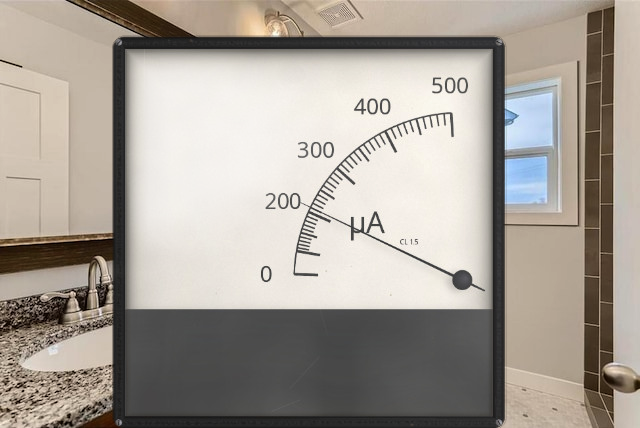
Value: 210; µA
